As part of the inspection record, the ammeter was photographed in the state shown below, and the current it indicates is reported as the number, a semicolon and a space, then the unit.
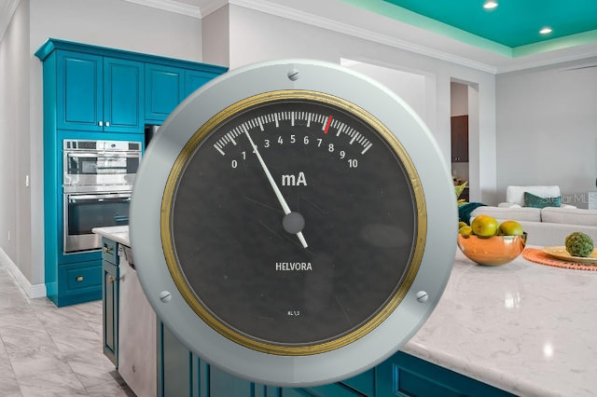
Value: 2; mA
